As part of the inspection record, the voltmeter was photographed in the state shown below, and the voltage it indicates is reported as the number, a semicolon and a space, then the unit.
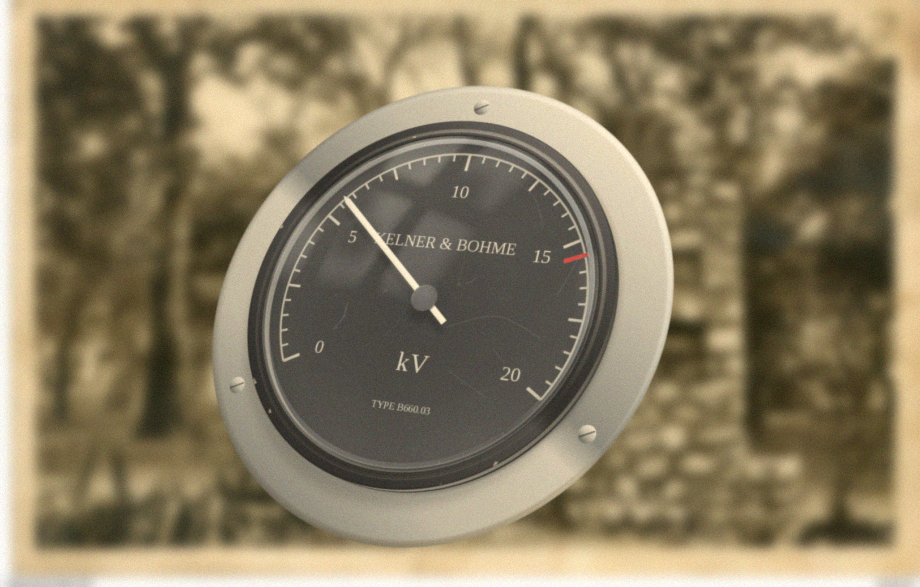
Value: 5.75; kV
